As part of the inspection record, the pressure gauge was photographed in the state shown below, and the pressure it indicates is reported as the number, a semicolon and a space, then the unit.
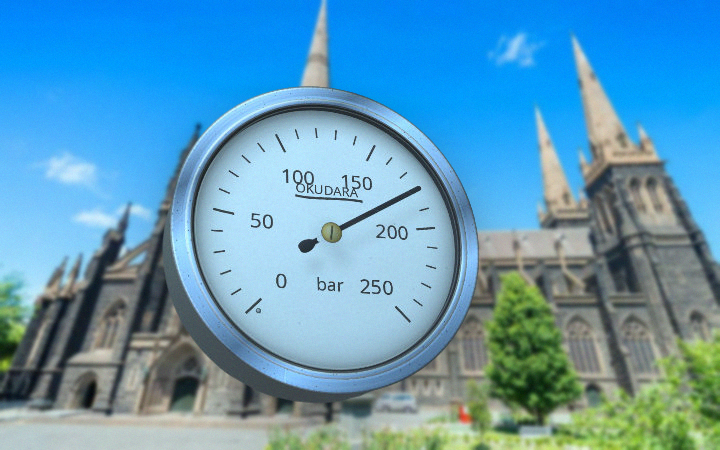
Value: 180; bar
